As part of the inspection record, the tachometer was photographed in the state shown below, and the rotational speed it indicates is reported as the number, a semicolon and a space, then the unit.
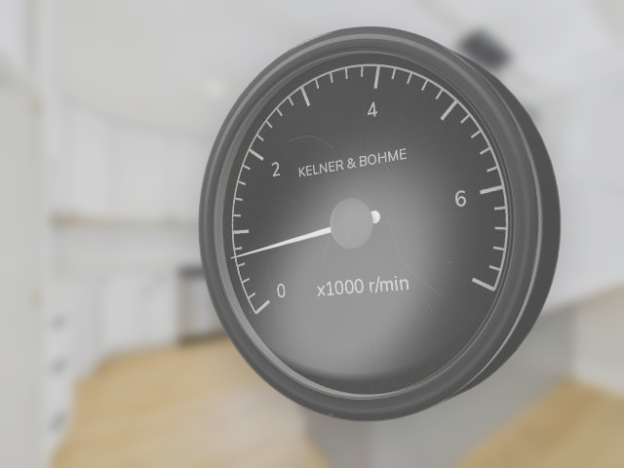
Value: 700; rpm
